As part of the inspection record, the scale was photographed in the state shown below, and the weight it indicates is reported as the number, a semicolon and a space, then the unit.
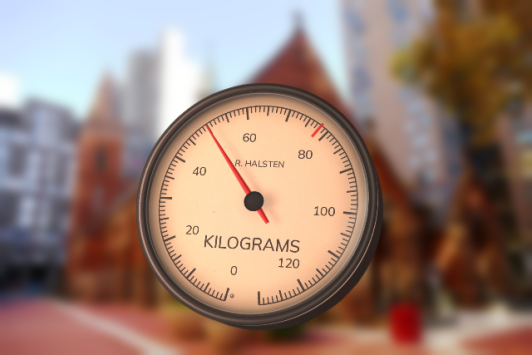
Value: 50; kg
